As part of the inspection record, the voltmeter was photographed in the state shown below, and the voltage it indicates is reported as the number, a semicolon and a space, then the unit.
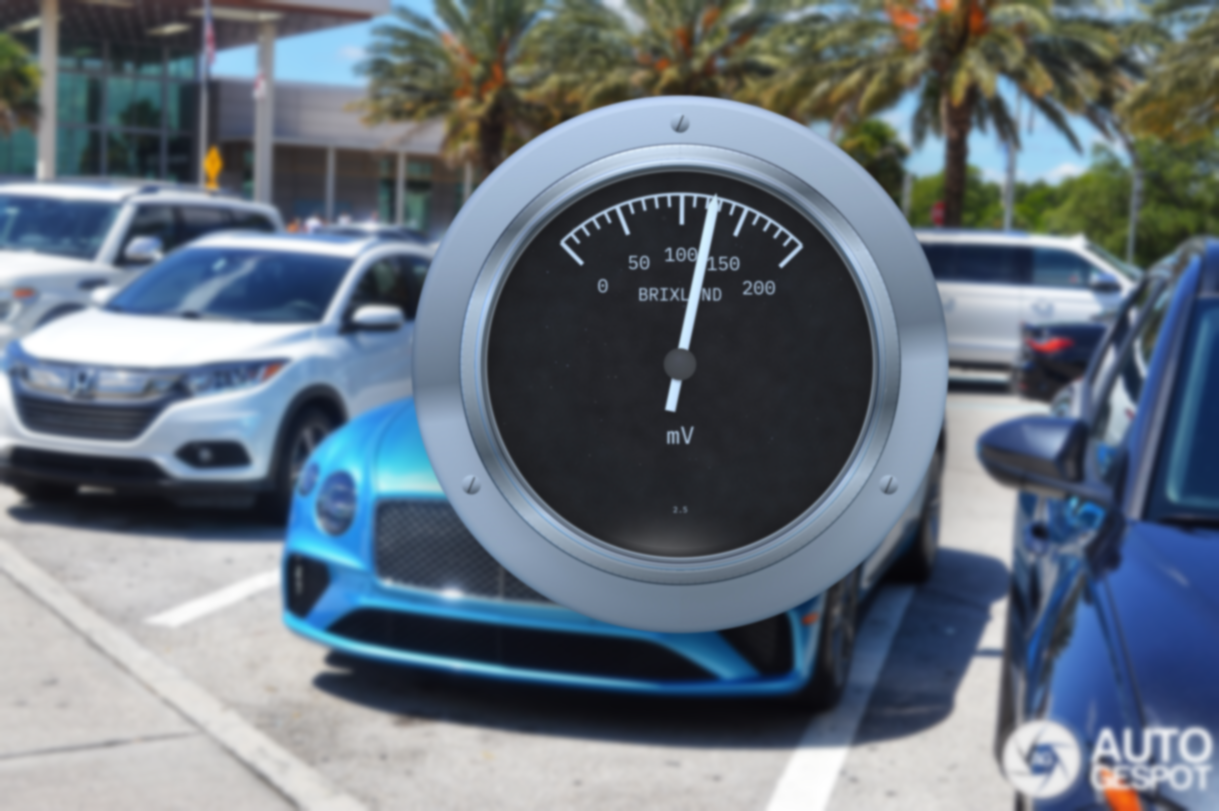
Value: 125; mV
